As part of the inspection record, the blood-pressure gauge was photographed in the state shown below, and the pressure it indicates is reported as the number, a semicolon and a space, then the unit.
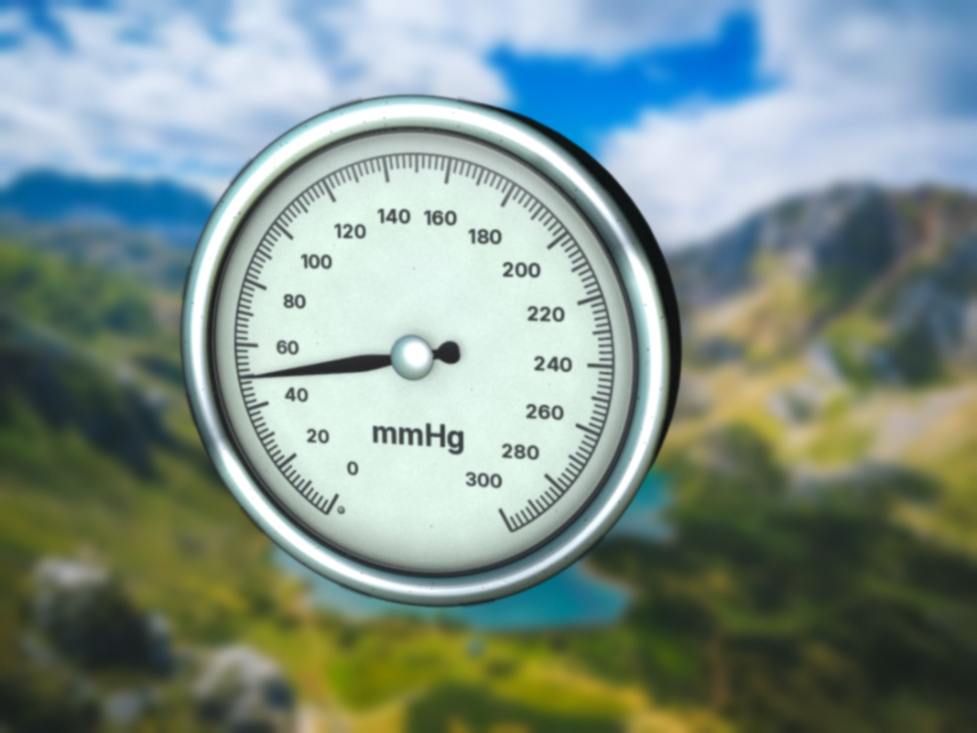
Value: 50; mmHg
